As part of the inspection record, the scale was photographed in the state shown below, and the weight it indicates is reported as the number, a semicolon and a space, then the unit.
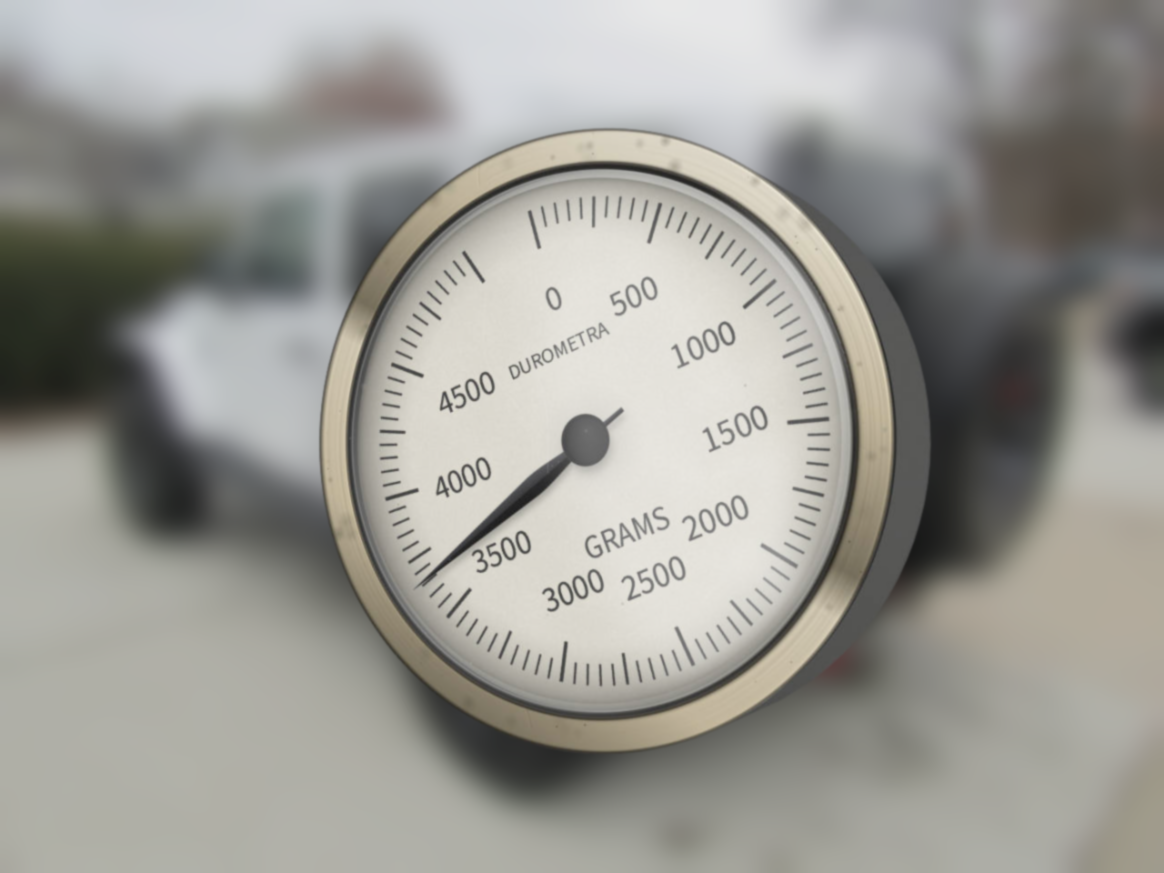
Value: 3650; g
